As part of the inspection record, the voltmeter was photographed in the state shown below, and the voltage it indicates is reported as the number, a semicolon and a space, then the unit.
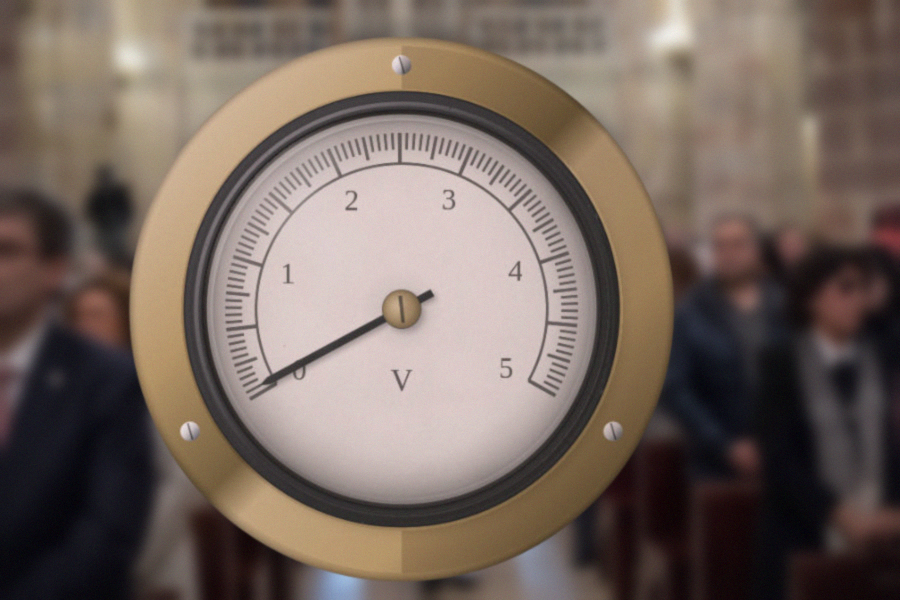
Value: 0.05; V
